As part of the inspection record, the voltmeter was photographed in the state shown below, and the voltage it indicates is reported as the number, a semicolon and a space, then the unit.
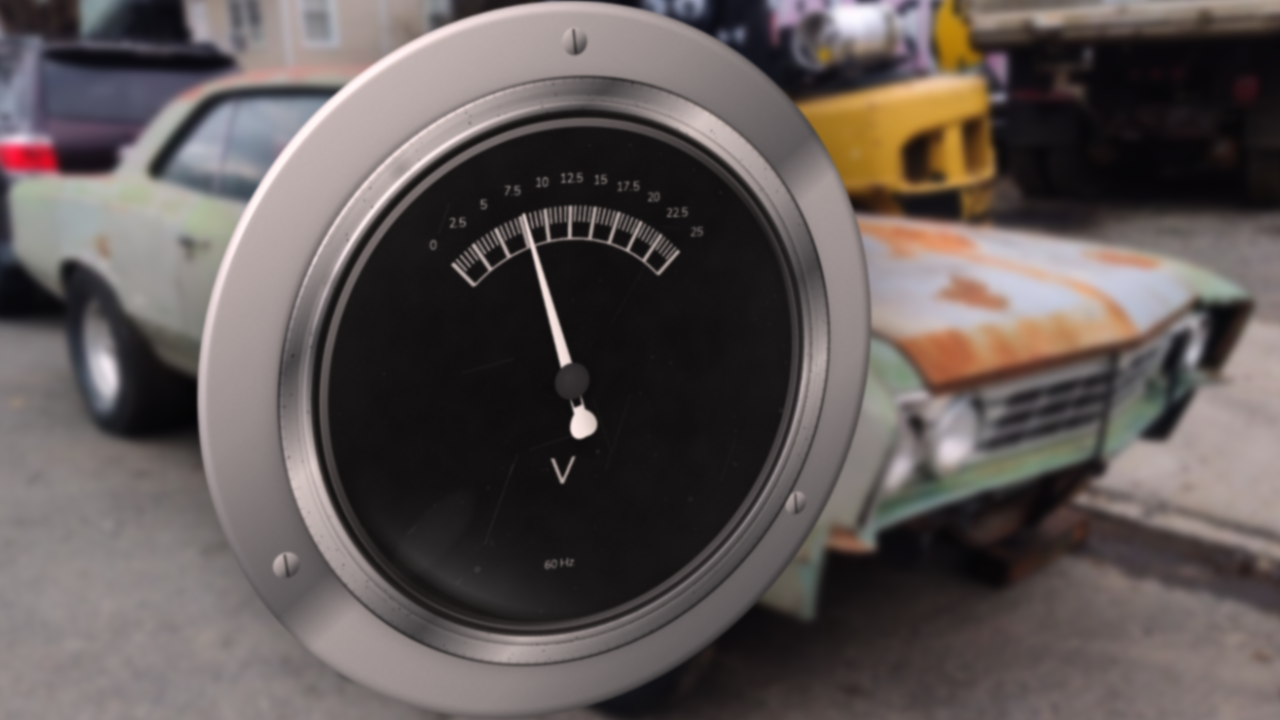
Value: 7.5; V
